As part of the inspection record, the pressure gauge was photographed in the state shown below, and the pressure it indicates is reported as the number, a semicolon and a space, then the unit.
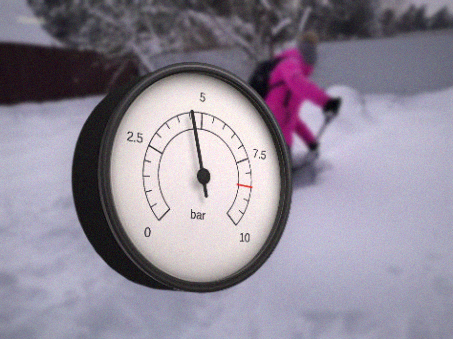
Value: 4.5; bar
